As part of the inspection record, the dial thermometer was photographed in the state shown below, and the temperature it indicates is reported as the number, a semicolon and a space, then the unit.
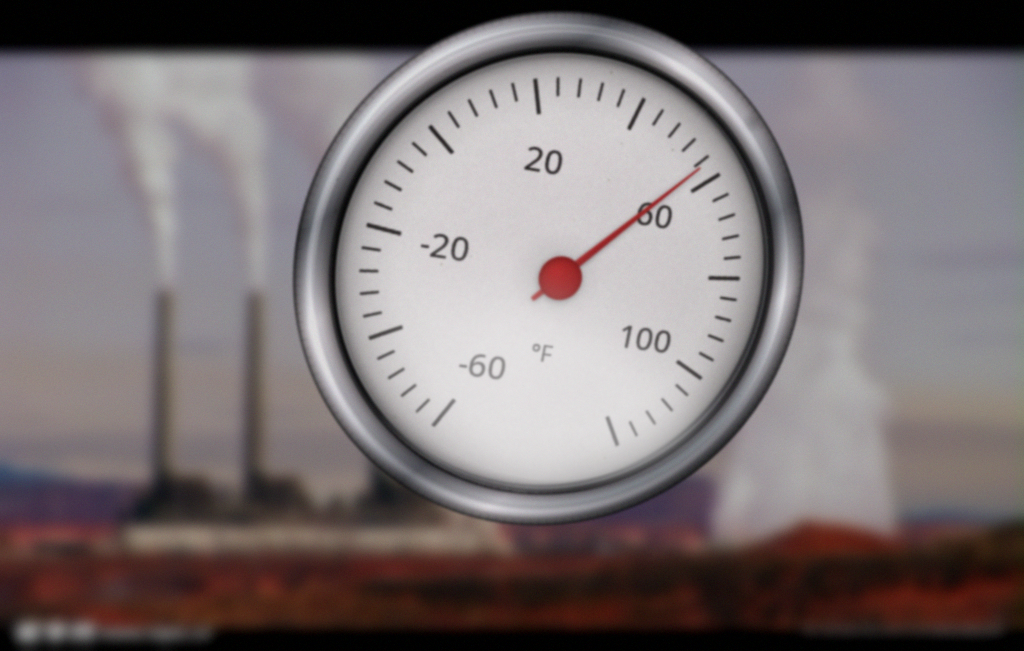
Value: 56; °F
